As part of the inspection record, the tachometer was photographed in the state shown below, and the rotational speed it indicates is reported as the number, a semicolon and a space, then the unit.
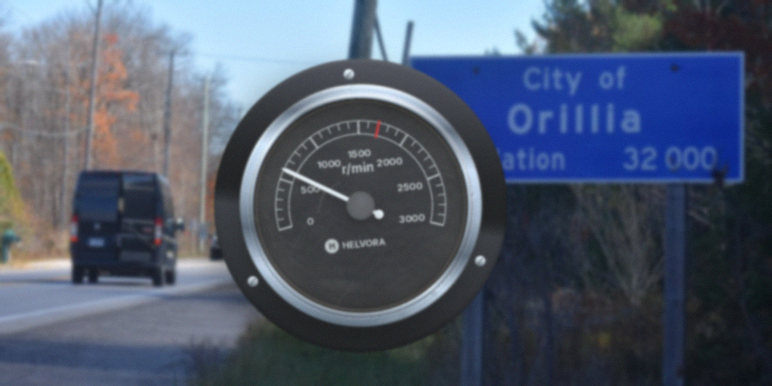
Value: 600; rpm
